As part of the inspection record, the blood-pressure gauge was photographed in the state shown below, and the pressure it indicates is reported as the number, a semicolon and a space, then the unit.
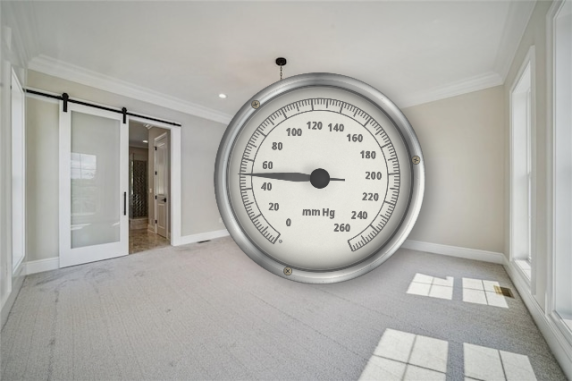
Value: 50; mmHg
